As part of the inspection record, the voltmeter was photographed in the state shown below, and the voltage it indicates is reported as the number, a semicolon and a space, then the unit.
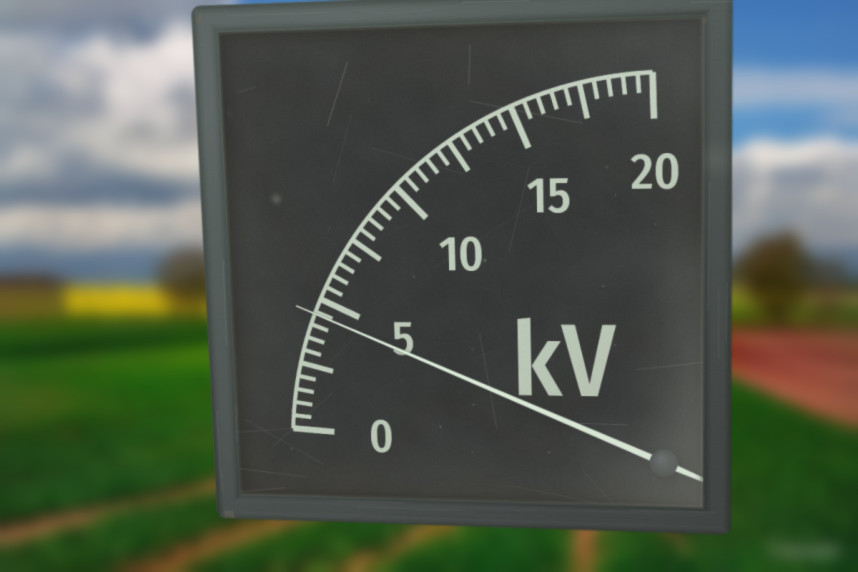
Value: 4.5; kV
